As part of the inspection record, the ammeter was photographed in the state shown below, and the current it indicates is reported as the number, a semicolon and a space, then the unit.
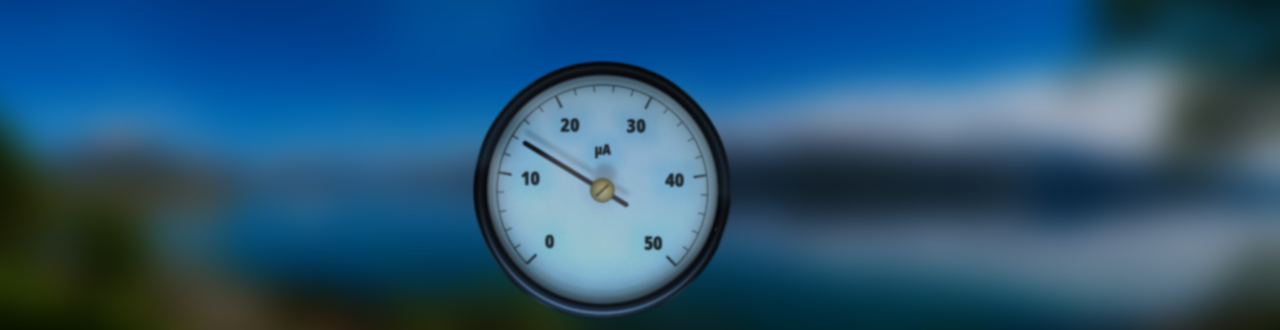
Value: 14; µA
